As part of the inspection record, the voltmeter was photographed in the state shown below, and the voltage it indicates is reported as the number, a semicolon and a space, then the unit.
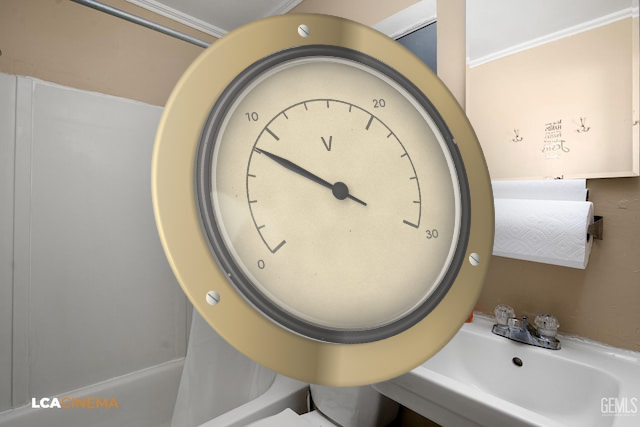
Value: 8; V
